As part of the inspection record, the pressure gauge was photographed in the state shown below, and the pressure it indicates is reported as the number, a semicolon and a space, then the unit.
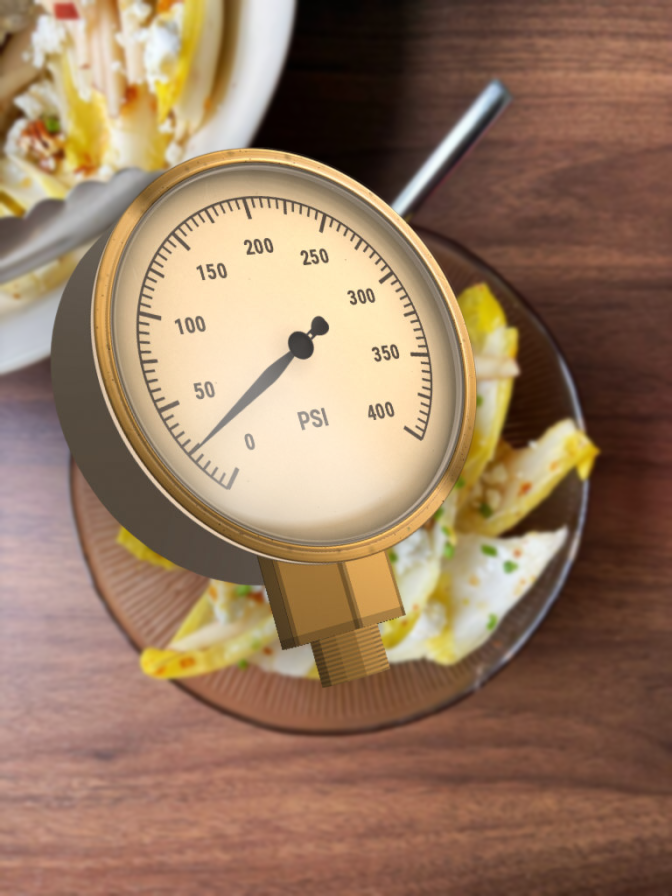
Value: 25; psi
